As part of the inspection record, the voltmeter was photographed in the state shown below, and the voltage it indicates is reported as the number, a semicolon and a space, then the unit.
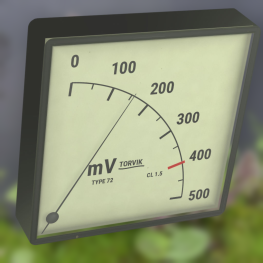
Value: 150; mV
